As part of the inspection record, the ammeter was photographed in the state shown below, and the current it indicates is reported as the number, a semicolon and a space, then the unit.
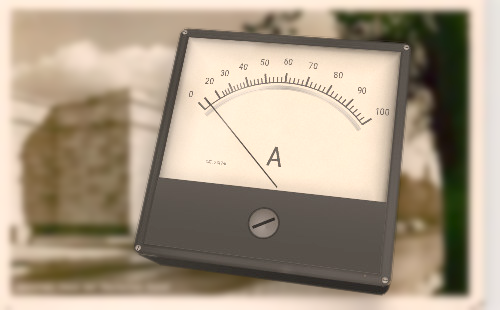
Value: 10; A
